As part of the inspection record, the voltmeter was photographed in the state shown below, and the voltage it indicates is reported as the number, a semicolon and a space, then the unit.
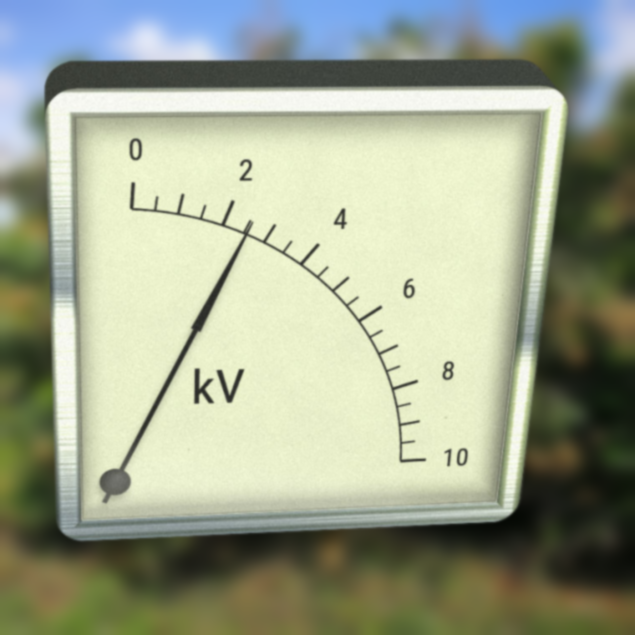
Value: 2.5; kV
